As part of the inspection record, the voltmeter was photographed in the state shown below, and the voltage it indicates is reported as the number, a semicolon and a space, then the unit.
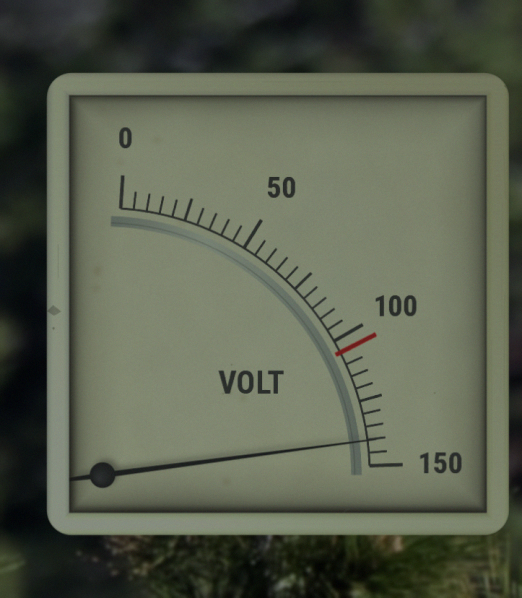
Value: 140; V
